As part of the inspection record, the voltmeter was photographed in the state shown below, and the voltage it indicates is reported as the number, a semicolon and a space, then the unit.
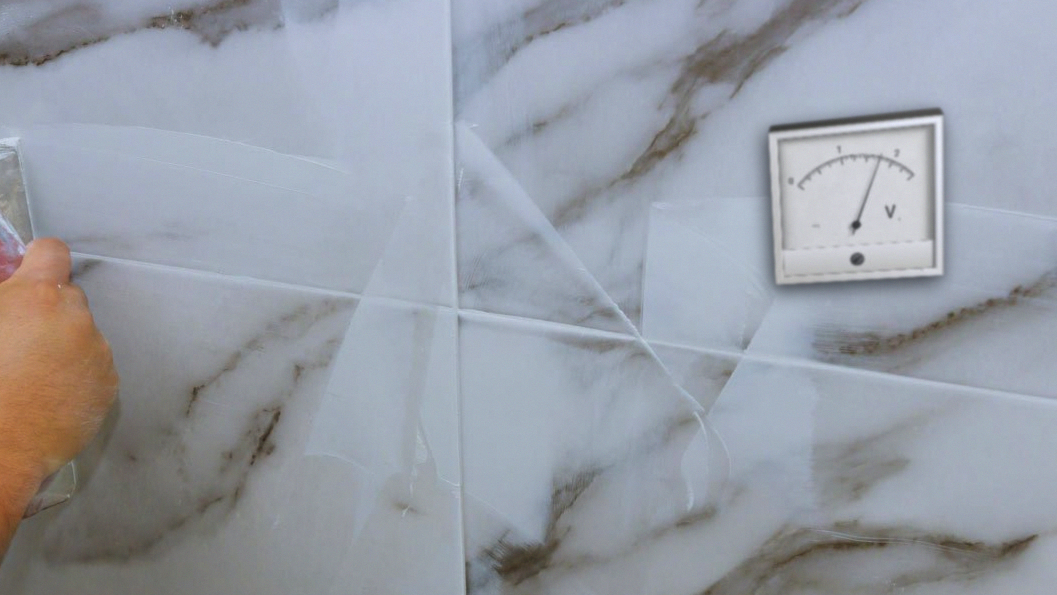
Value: 1.75; V
